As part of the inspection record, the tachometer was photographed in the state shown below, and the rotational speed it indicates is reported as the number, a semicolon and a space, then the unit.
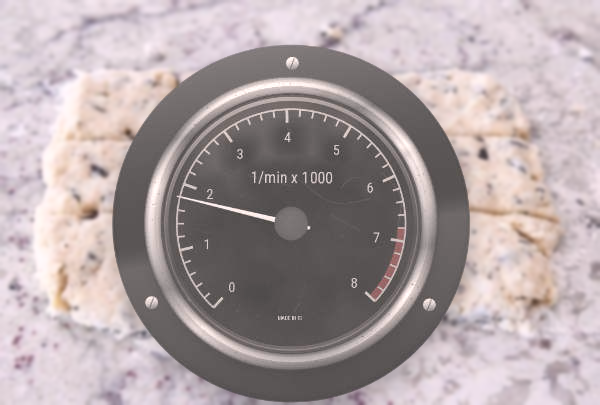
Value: 1800; rpm
